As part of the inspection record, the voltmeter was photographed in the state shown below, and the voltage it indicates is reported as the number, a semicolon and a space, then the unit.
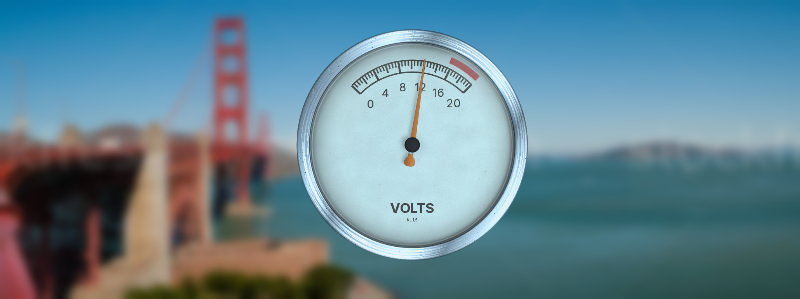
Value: 12; V
